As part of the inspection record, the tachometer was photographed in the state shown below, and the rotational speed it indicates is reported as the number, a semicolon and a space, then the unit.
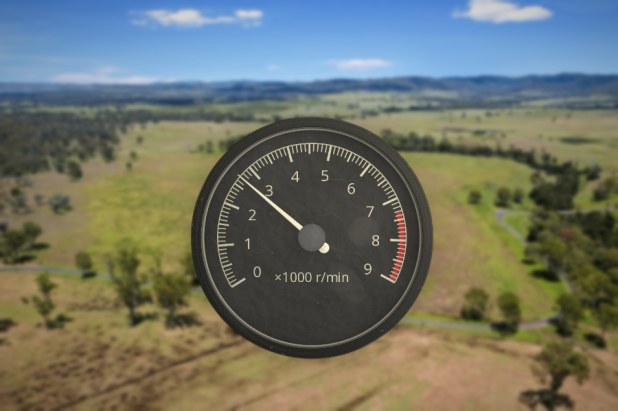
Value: 2700; rpm
